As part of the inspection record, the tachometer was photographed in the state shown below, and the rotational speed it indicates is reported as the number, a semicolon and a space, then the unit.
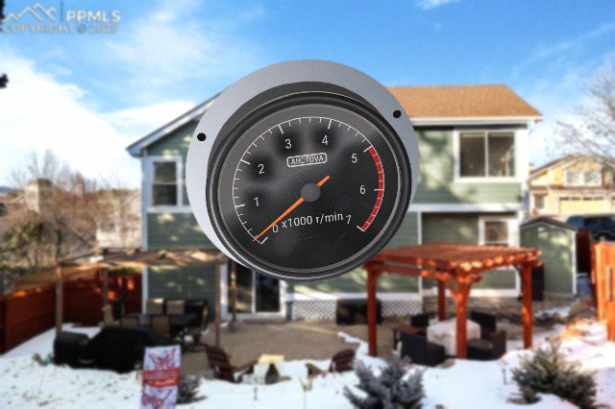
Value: 200; rpm
